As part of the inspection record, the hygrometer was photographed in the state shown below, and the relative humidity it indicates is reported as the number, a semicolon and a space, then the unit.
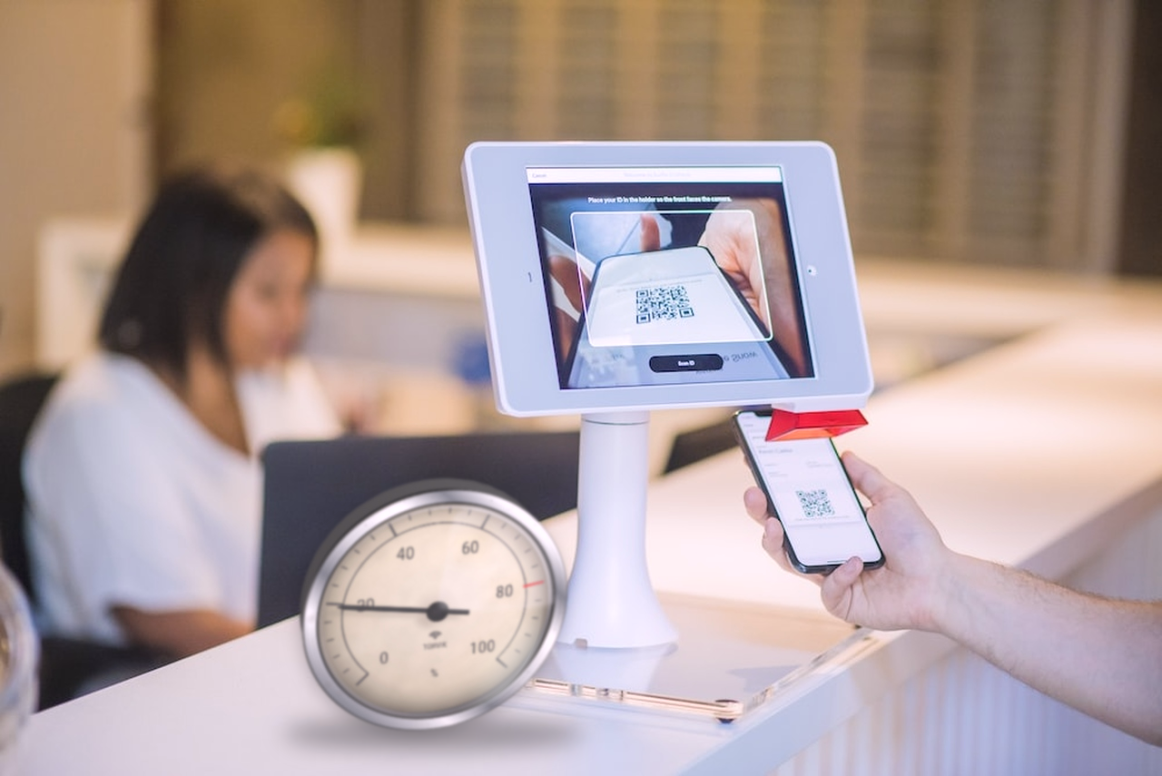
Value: 20; %
